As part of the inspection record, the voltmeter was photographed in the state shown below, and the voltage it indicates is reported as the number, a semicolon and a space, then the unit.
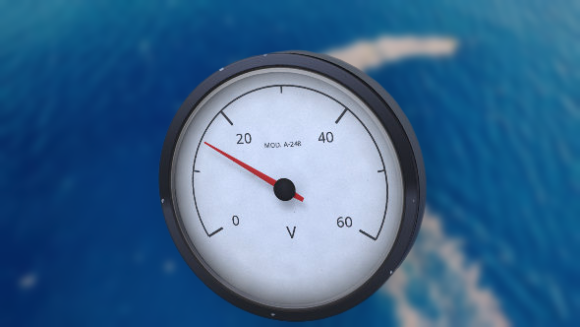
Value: 15; V
